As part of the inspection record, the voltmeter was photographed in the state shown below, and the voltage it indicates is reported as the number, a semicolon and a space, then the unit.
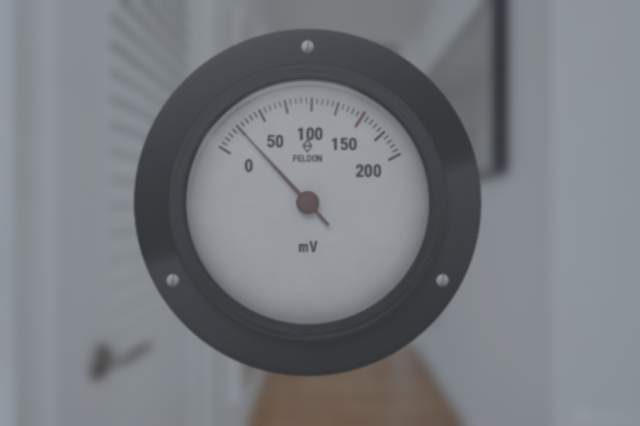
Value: 25; mV
